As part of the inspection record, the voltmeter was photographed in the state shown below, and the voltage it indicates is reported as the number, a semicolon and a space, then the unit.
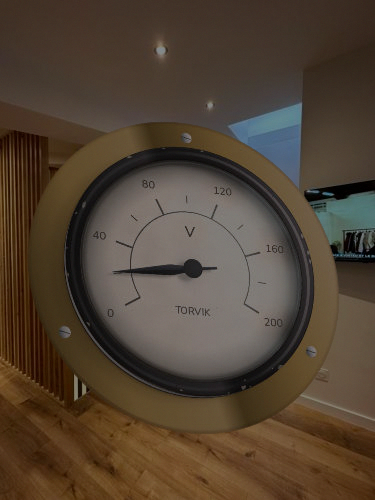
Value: 20; V
